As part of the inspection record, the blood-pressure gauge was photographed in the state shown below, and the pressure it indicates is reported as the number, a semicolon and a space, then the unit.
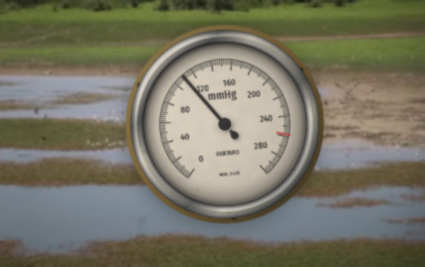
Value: 110; mmHg
